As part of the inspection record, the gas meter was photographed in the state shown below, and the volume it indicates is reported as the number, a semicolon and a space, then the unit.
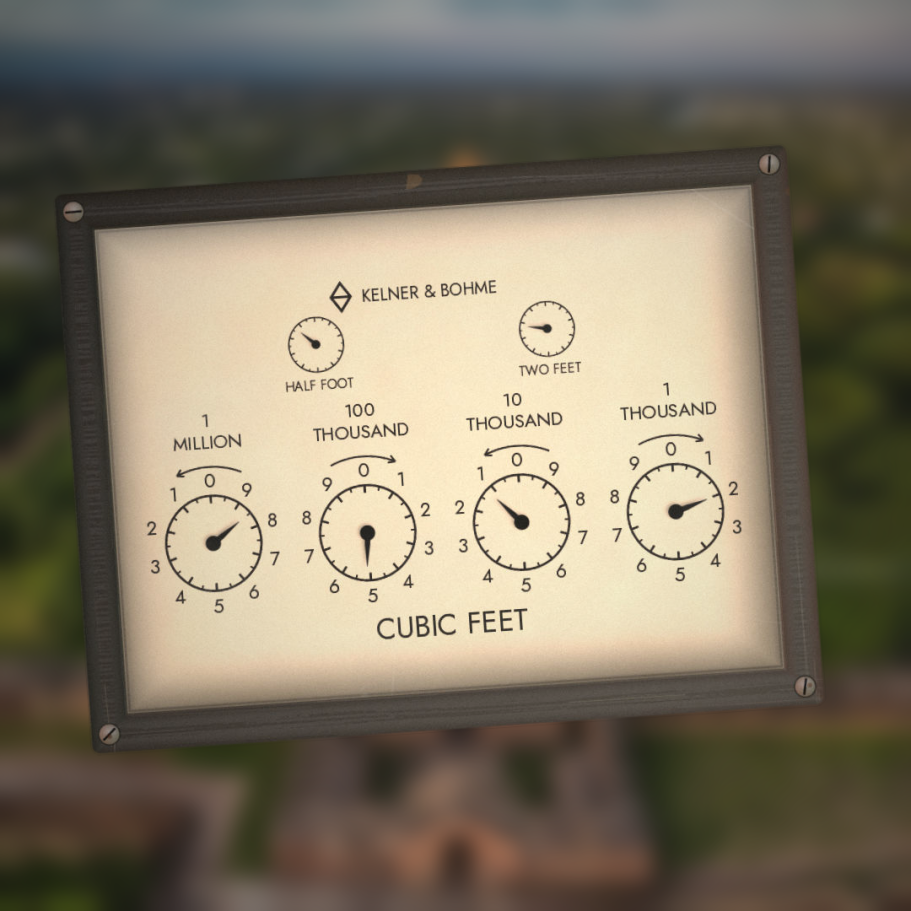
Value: 851200; ft³
